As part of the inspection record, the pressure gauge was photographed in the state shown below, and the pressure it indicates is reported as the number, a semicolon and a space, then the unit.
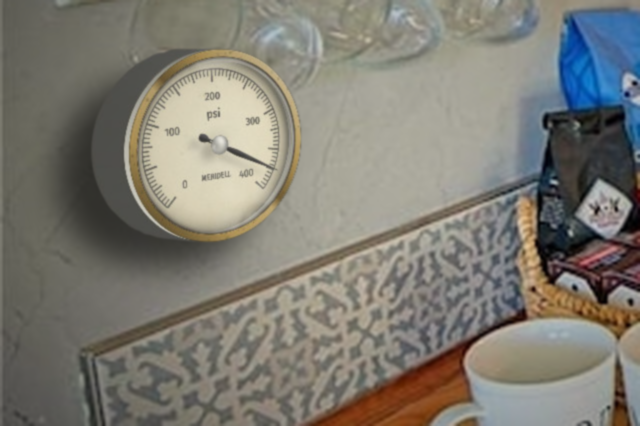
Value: 375; psi
